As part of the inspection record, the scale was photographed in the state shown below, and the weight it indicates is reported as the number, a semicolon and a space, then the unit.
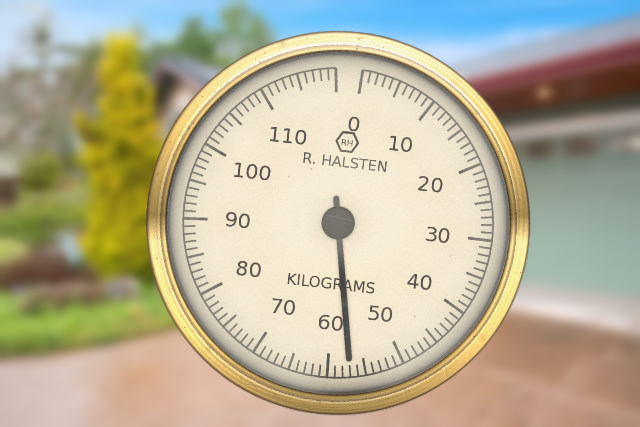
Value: 57; kg
